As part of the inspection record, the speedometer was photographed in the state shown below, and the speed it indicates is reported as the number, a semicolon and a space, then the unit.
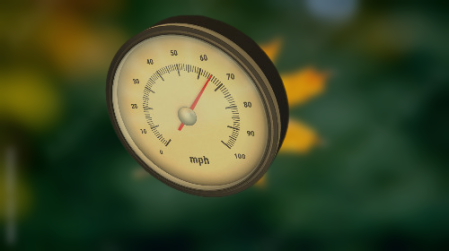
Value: 65; mph
